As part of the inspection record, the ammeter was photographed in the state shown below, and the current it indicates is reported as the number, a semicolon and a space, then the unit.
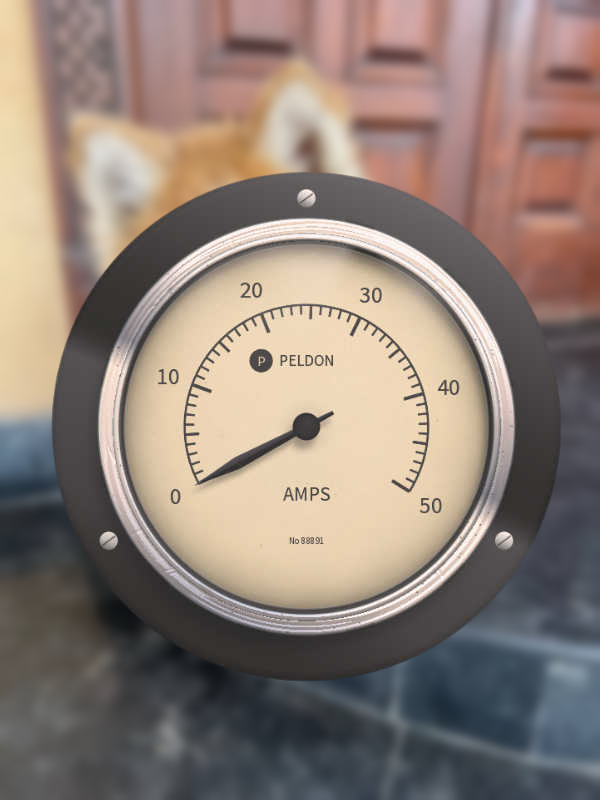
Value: 0; A
